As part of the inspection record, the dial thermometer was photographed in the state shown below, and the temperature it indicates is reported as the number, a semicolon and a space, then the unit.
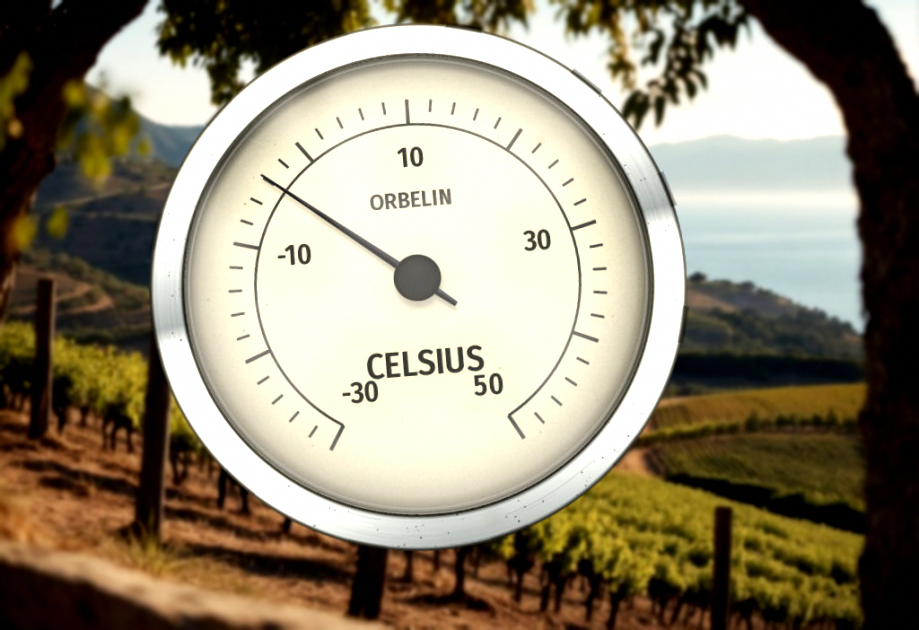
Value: -4; °C
